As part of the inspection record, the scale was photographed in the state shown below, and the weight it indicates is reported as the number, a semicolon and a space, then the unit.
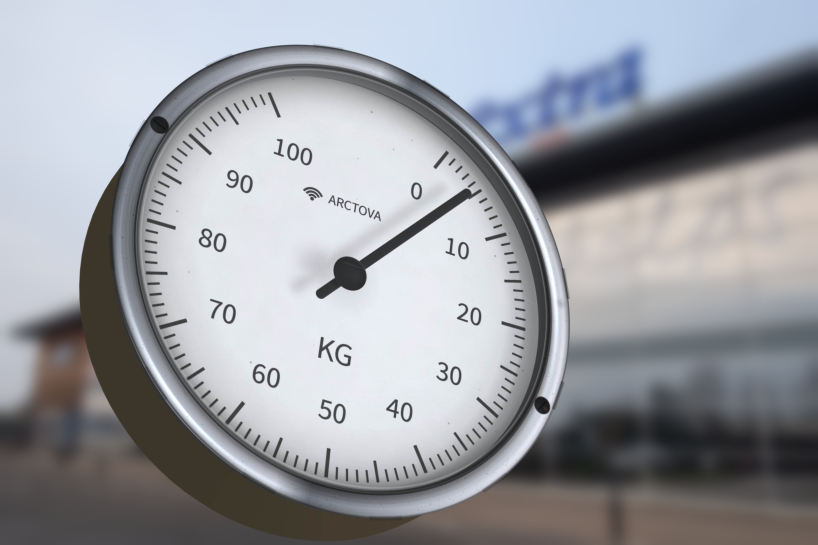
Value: 4.5; kg
